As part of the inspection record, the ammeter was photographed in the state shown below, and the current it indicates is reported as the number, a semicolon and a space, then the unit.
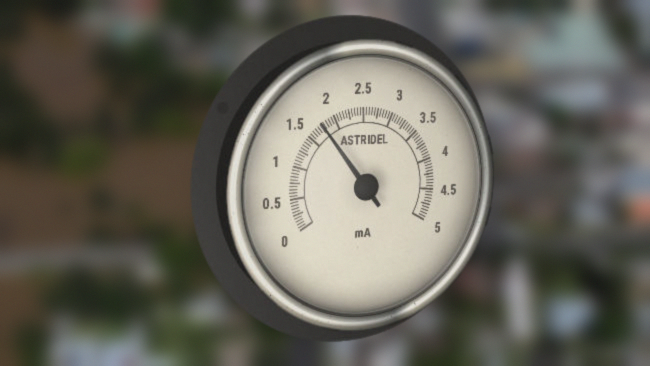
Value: 1.75; mA
